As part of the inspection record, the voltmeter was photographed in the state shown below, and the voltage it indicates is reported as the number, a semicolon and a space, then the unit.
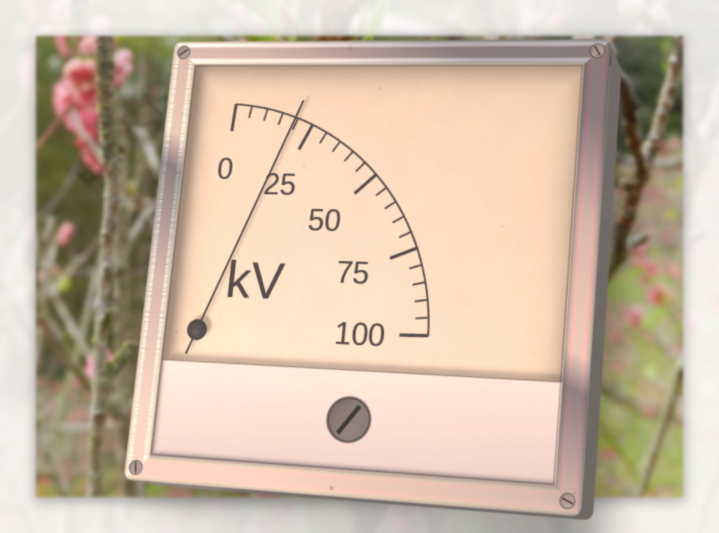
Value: 20; kV
